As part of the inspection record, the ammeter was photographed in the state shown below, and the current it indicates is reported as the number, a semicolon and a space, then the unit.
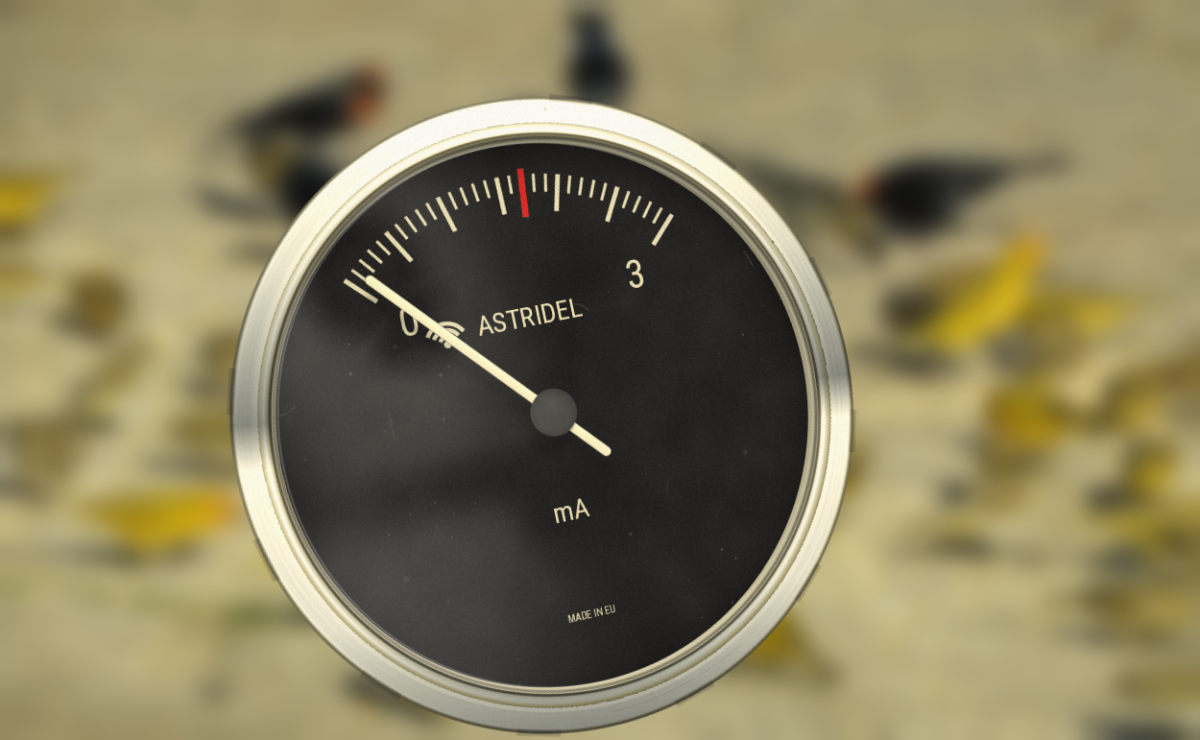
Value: 0.1; mA
